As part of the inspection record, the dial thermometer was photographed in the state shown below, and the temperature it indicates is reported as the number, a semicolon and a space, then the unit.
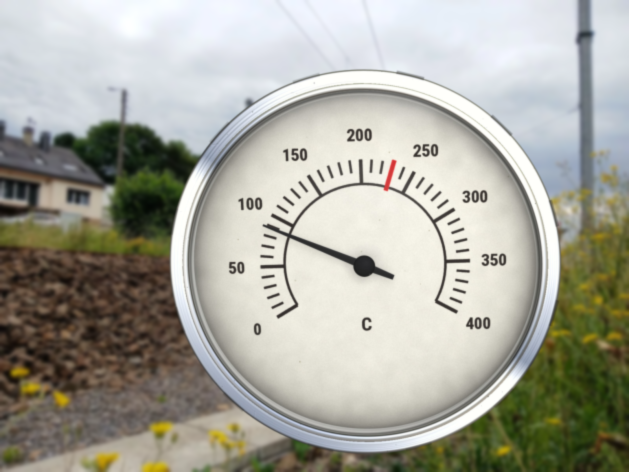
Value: 90; °C
